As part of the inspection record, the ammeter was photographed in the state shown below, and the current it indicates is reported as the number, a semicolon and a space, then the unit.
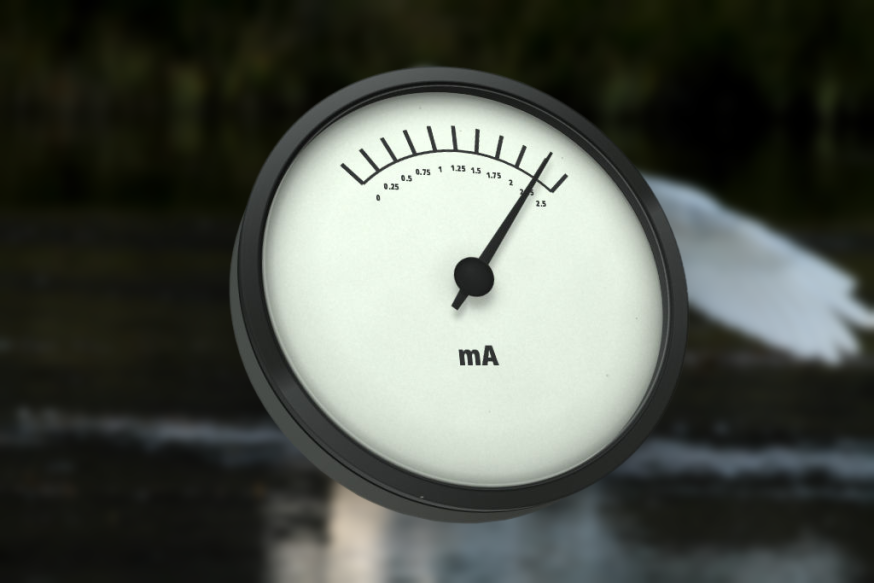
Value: 2.25; mA
